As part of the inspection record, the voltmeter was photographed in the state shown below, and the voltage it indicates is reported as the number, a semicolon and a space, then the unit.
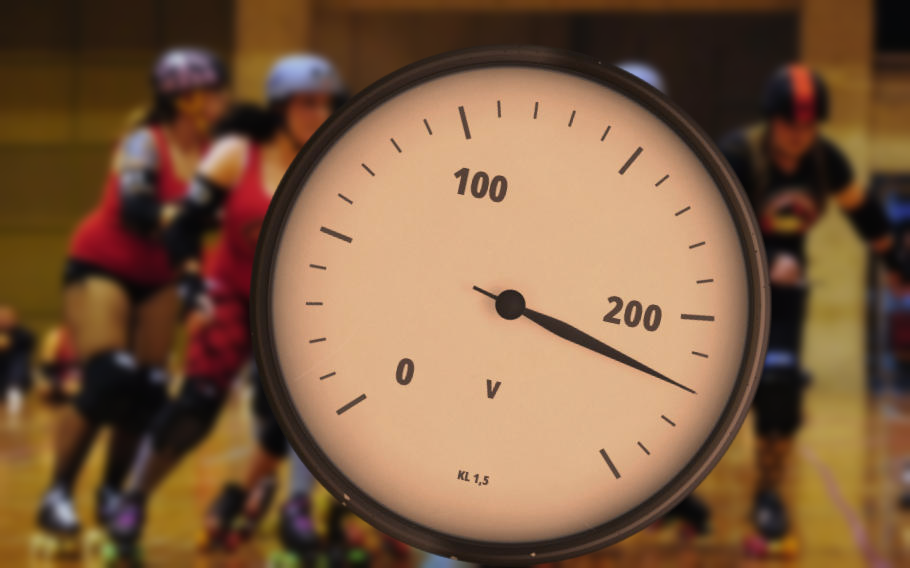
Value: 220; V
